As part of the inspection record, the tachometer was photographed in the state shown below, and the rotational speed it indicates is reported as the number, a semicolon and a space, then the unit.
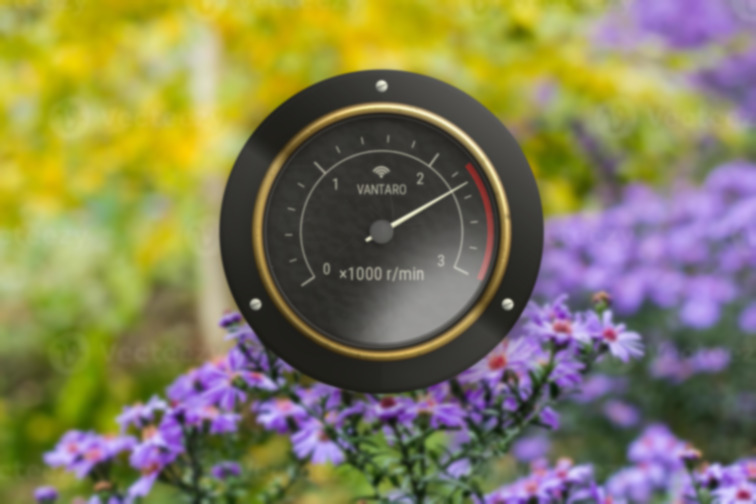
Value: 2300; rpm
